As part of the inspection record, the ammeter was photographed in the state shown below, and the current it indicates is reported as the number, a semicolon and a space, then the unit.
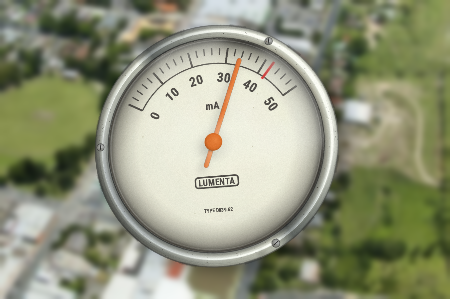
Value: 34; mA
